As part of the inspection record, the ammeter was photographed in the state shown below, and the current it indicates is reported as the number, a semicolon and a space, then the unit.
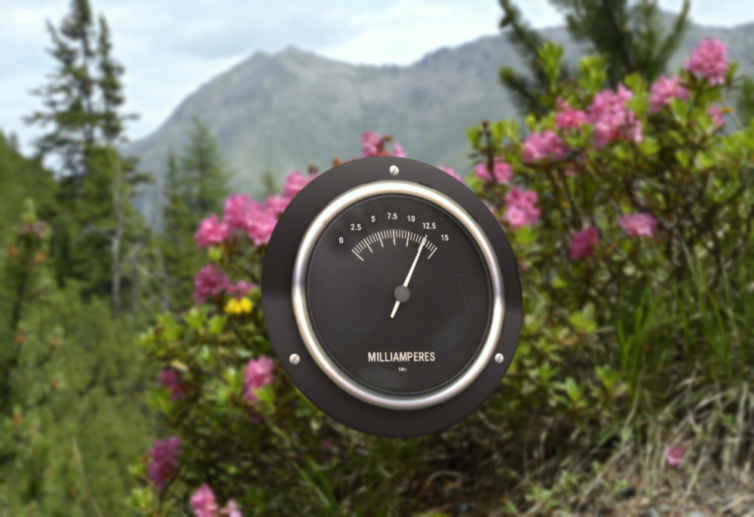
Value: 12.5; mA
